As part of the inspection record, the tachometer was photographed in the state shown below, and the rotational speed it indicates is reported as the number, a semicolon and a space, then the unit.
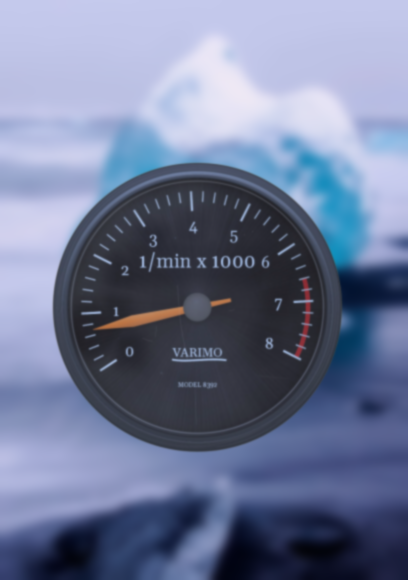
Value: 700; rpm
